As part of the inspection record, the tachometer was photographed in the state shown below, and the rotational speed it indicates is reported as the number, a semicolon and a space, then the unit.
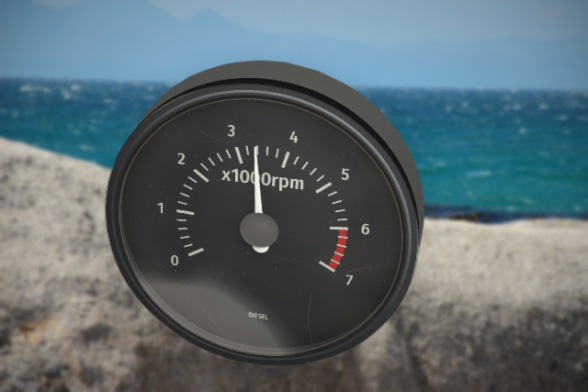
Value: 3400; rpm
